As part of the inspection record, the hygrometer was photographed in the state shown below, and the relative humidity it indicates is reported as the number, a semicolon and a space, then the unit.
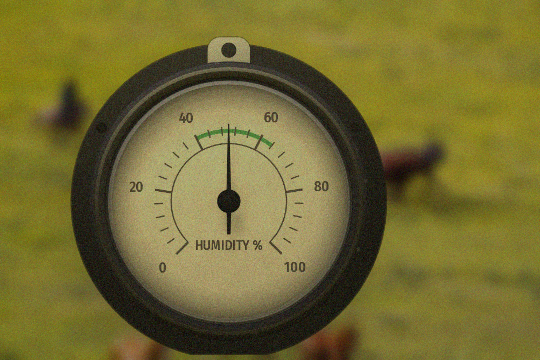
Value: 50; %
